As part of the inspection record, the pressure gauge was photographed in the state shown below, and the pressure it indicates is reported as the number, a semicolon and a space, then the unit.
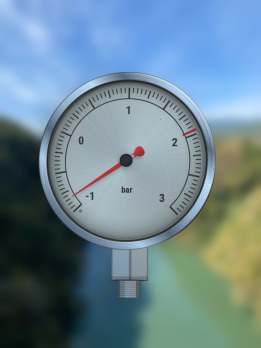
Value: -0.85; bar
